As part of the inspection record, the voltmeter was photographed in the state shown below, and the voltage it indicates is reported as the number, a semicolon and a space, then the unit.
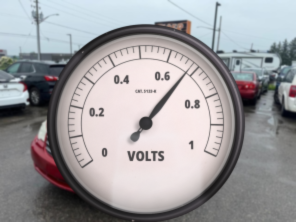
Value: 0.68; V
